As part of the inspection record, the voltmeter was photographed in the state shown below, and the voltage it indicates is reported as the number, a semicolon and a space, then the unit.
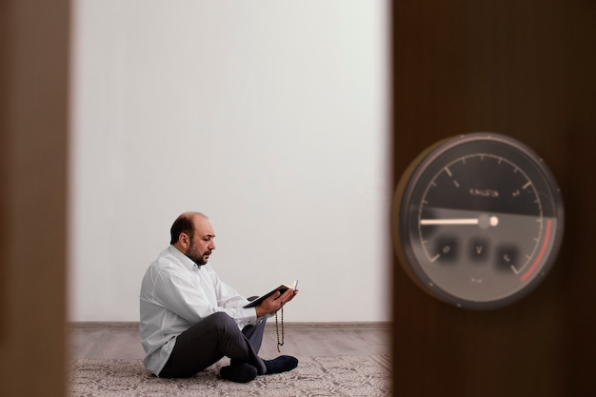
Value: 0.4; V
